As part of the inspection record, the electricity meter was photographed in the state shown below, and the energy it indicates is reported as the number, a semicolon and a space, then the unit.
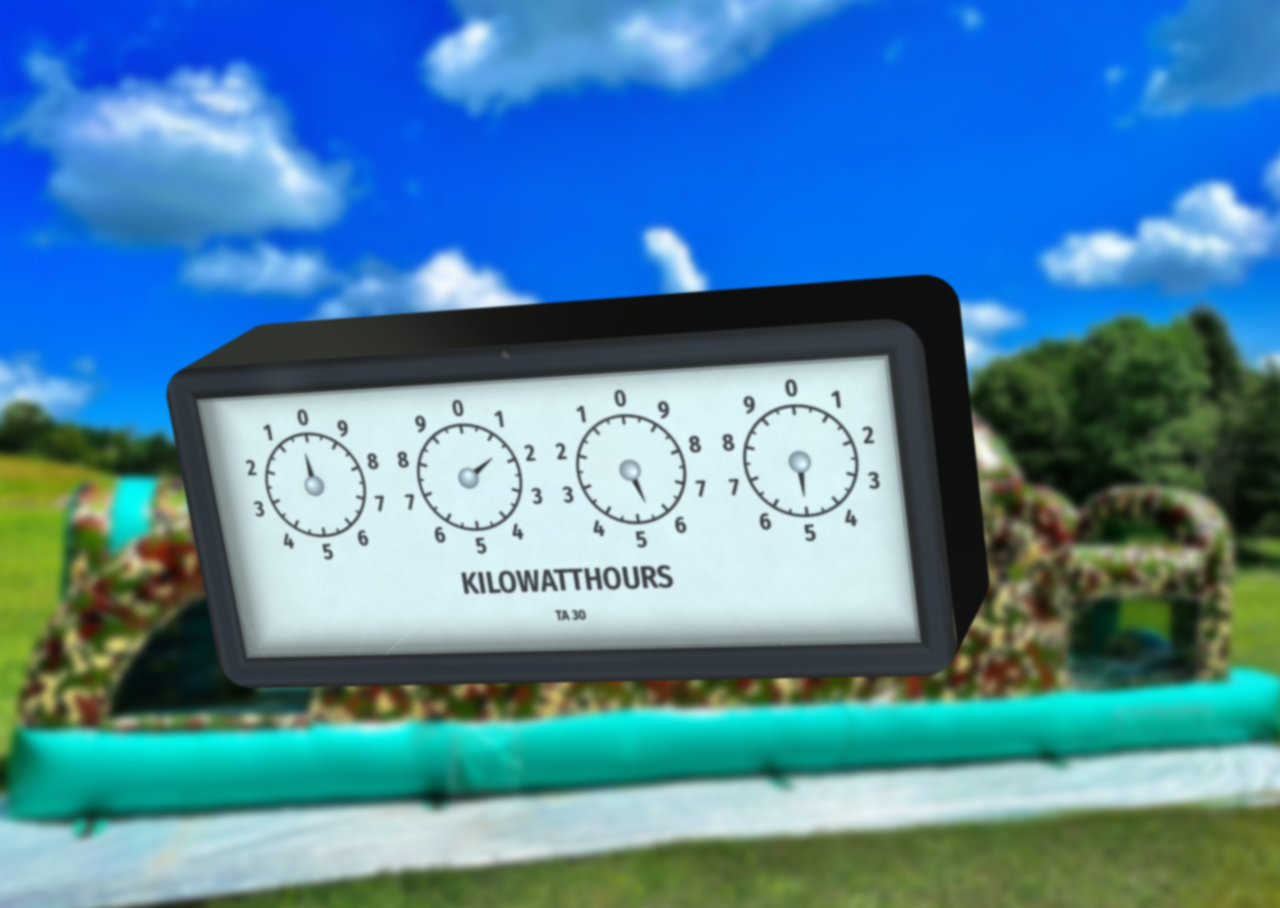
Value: 155; kWh
